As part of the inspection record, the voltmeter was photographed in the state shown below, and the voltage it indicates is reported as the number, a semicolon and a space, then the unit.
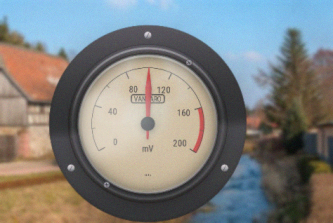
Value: 100; mV
